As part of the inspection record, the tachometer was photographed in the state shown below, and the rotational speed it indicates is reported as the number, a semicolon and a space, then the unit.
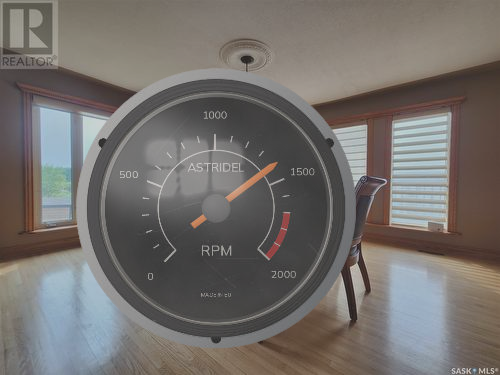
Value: 1400; rpm
